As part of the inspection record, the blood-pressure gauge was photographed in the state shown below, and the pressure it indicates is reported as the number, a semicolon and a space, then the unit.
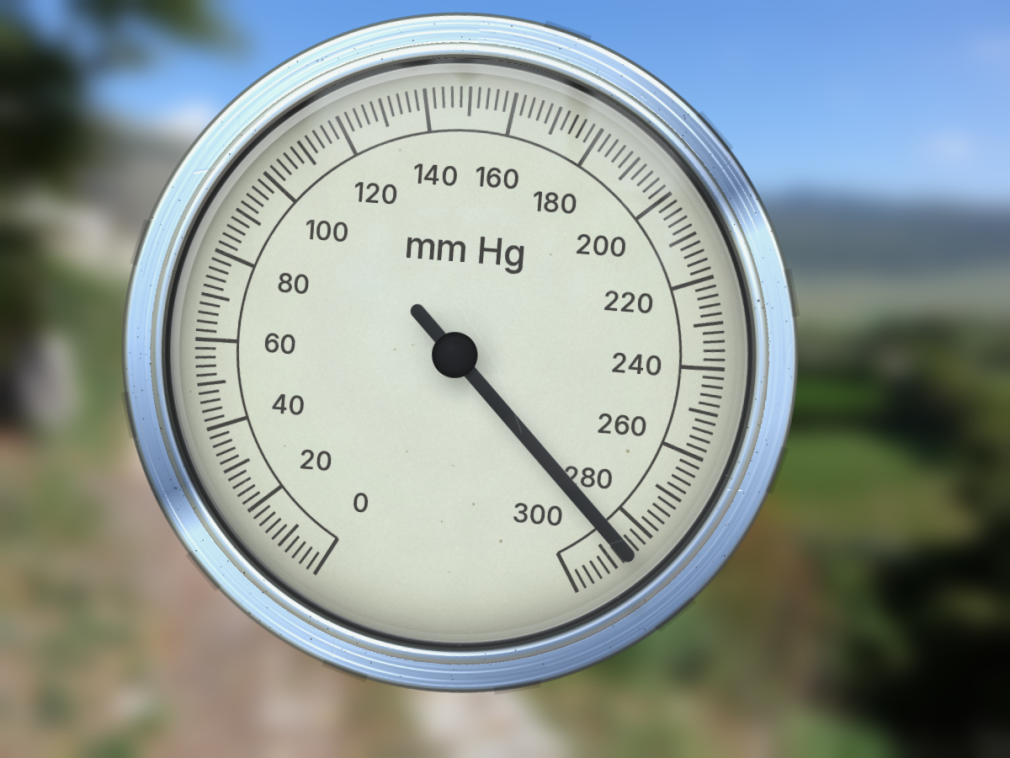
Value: 286; mmHg
